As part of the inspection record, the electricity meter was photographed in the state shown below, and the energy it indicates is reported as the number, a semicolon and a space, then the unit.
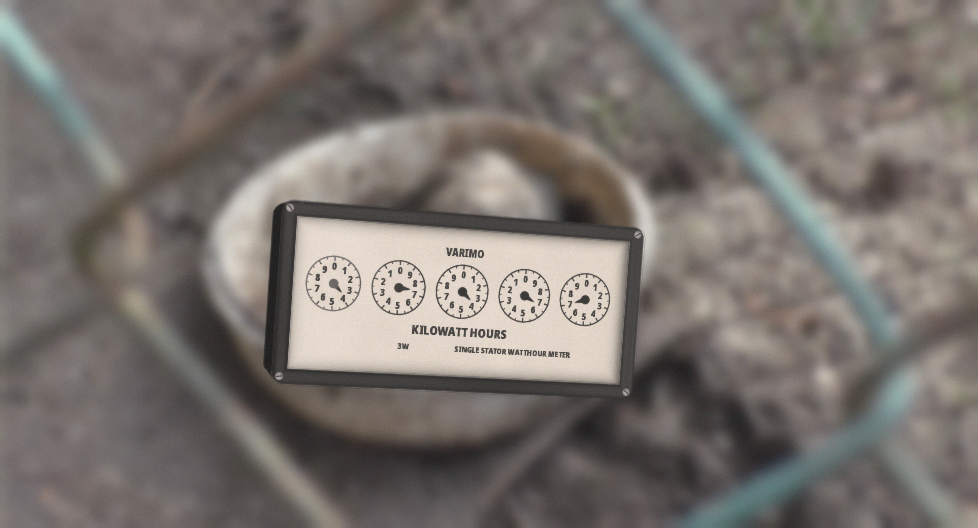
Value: 37367; kWh
